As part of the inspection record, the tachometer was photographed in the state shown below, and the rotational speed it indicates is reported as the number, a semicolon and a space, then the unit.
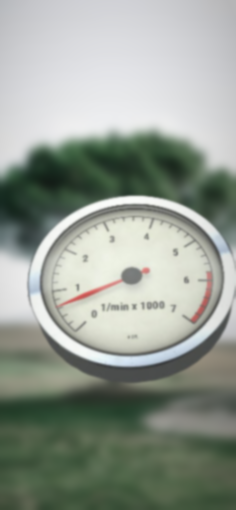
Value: 600; rpm
